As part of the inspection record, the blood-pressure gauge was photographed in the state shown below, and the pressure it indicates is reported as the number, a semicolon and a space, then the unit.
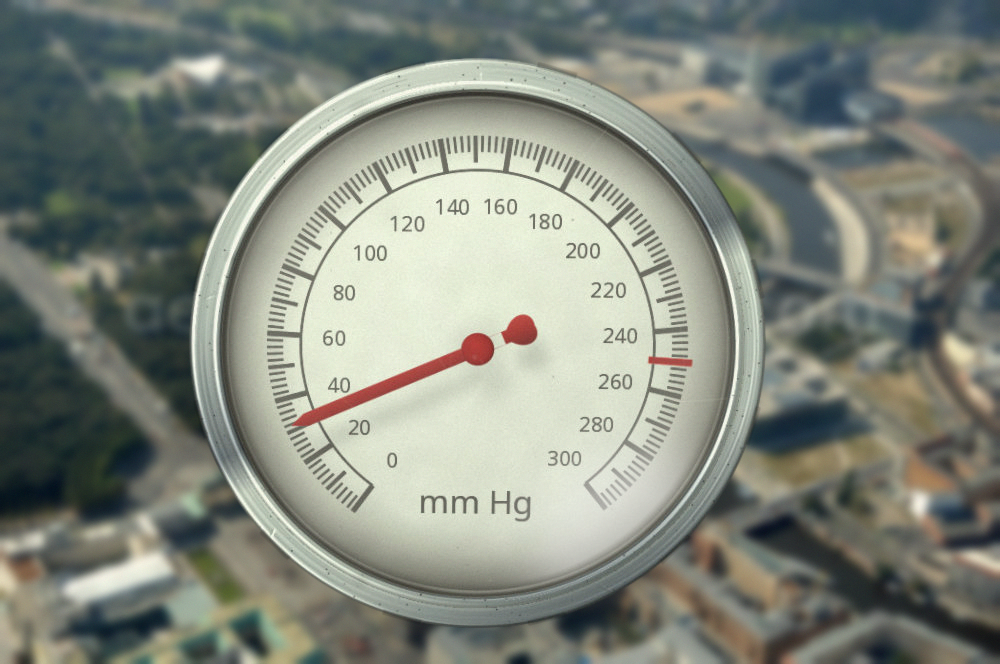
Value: 32; mmHg
